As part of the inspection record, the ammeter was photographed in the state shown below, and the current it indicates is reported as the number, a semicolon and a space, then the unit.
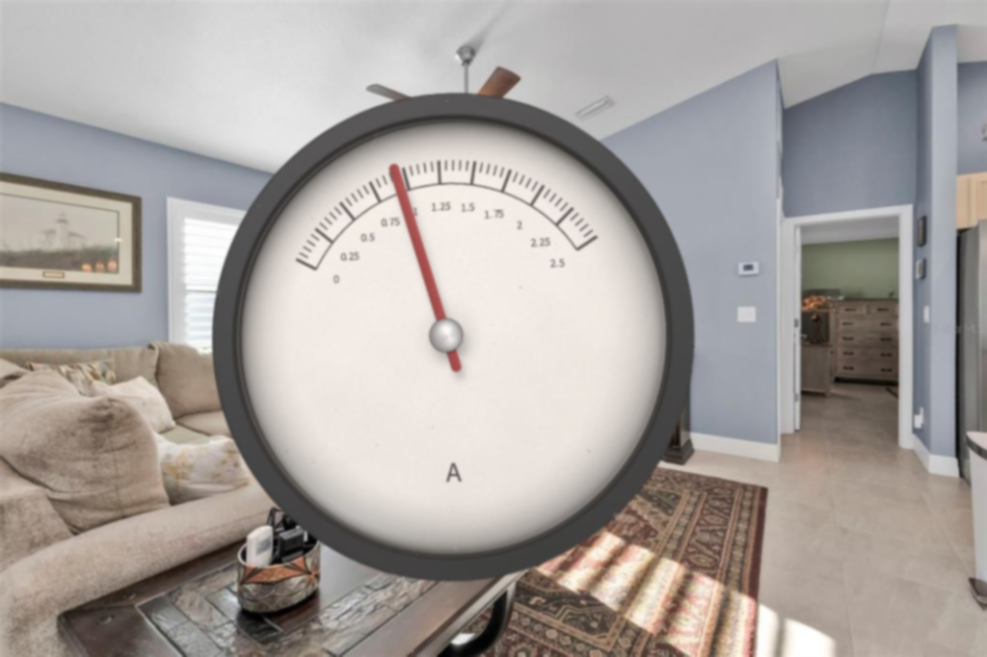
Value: 0.95; A
